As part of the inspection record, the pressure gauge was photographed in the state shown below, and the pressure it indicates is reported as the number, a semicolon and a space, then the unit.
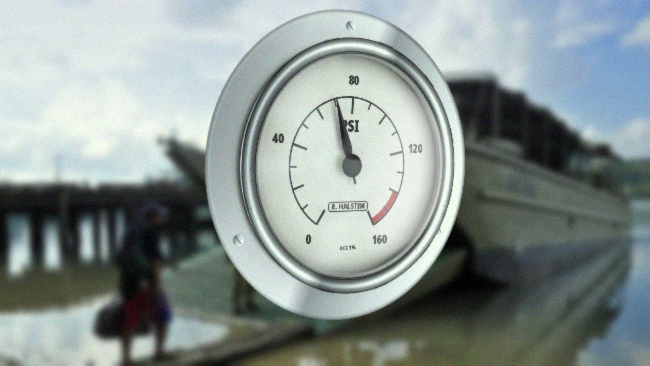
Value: 70; psi
